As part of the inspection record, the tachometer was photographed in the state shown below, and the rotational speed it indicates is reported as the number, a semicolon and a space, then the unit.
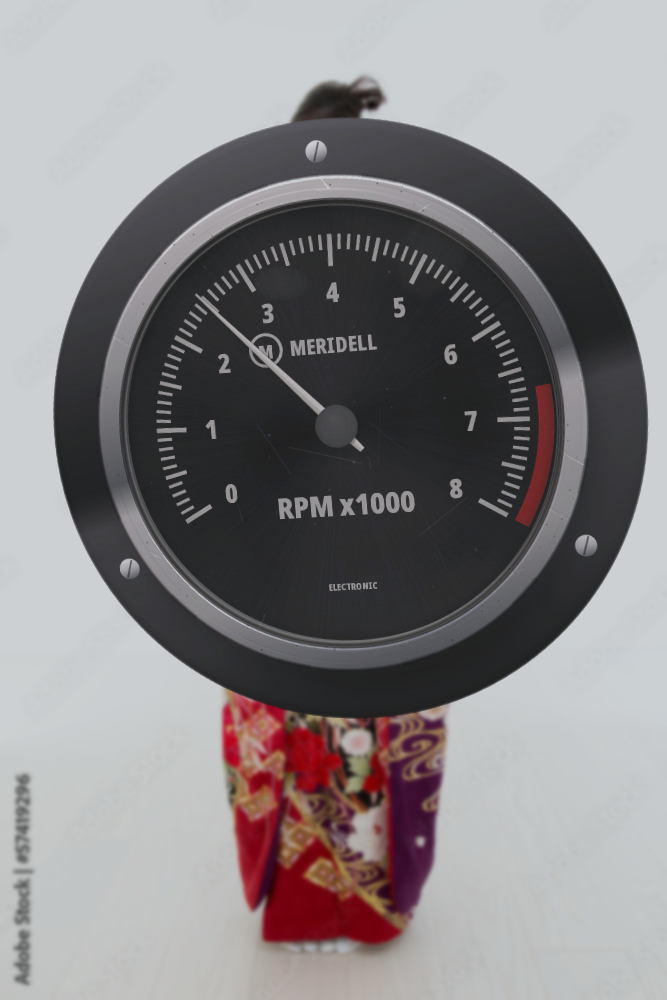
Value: 2500; rpm
